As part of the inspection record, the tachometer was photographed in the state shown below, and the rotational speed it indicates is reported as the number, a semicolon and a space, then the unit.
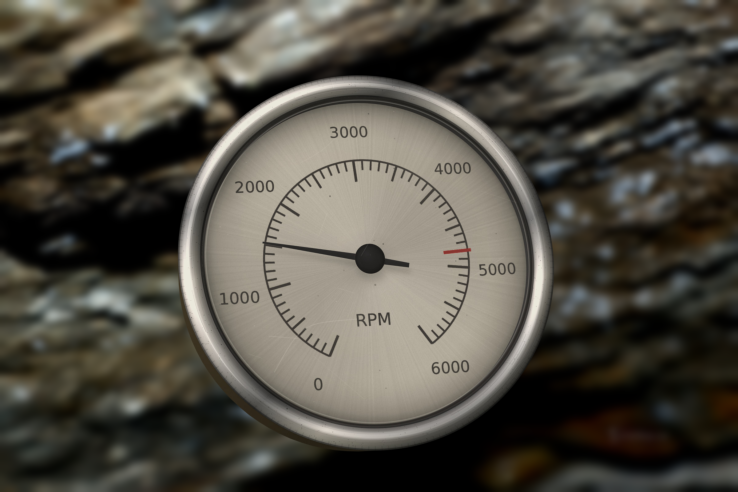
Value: 1500; rpm
